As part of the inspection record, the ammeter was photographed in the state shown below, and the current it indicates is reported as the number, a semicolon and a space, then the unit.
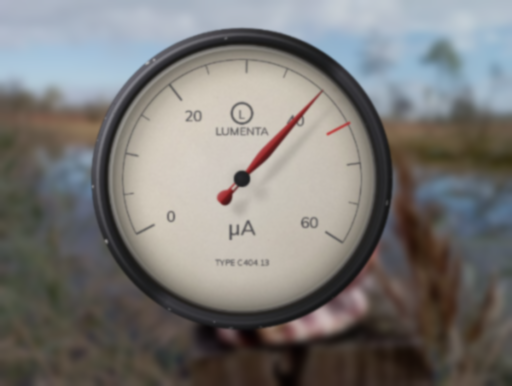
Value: 40; µA
